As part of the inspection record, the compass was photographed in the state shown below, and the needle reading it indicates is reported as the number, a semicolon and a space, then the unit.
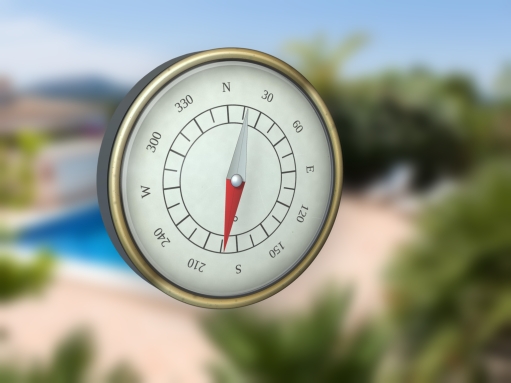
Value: 195; °
